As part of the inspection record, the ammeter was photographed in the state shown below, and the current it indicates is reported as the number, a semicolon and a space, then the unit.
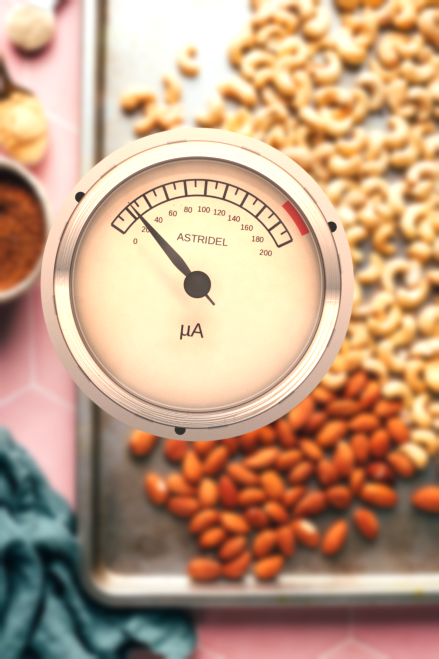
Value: 25; µA
